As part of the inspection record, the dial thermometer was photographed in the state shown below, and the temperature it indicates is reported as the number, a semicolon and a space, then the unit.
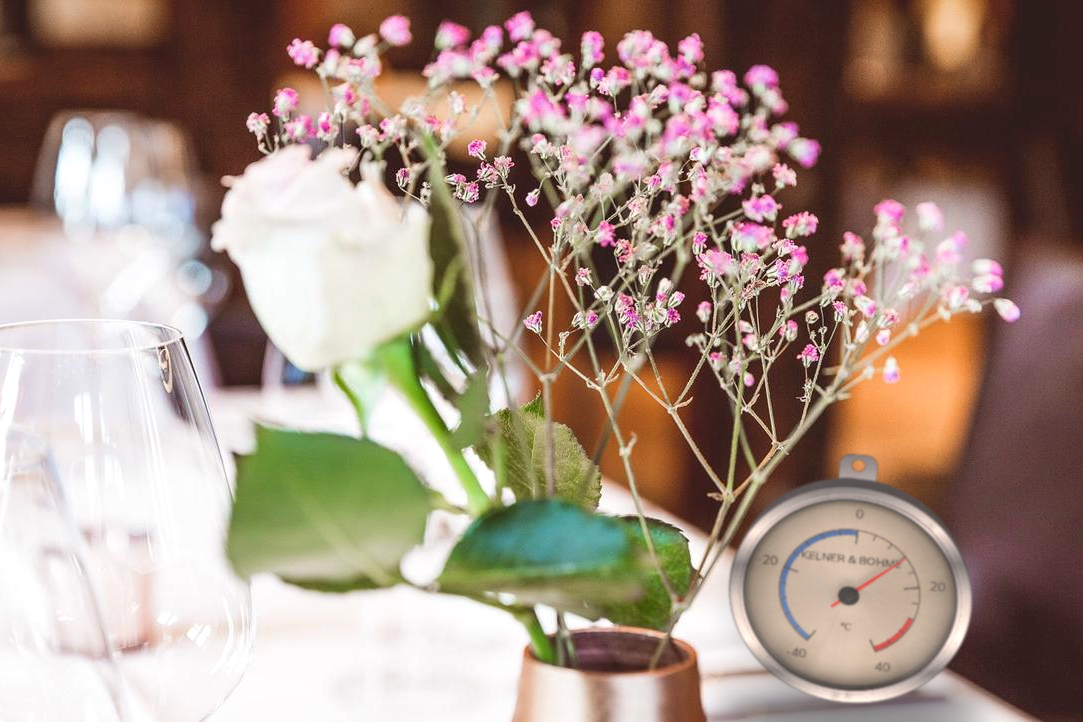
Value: 12; °C
